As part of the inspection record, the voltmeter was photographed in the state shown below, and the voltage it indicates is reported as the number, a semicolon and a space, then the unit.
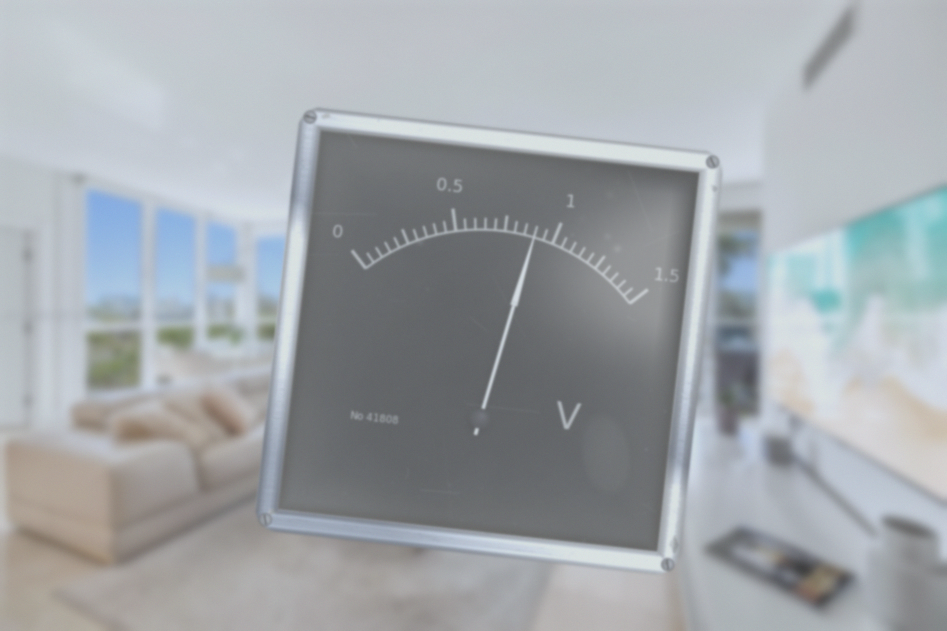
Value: 0.9; V
